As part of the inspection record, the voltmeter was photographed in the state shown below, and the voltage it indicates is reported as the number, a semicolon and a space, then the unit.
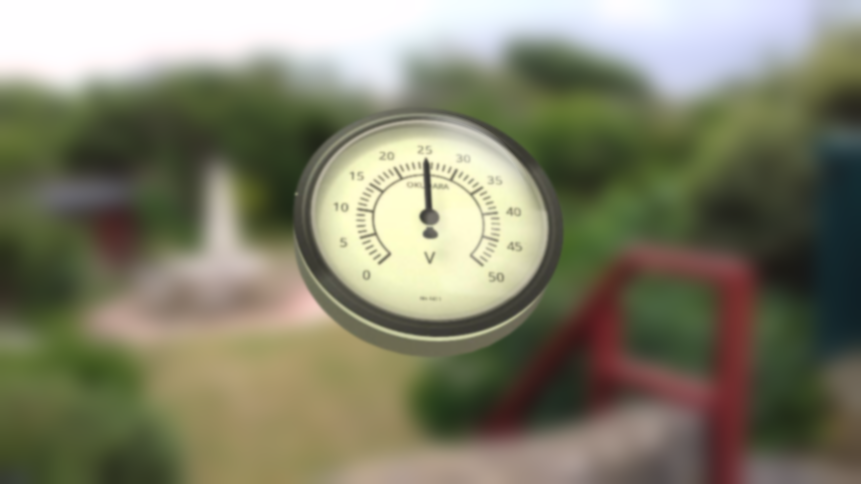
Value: 25; V
